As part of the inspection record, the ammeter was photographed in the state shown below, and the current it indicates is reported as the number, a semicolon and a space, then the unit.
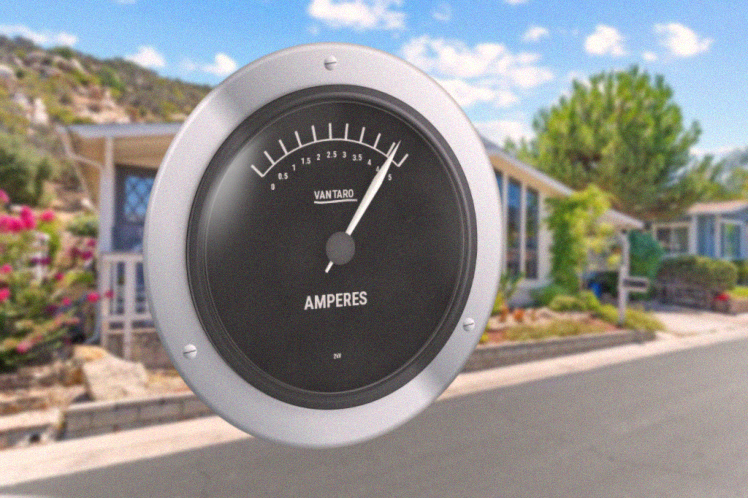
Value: 4.5; A
